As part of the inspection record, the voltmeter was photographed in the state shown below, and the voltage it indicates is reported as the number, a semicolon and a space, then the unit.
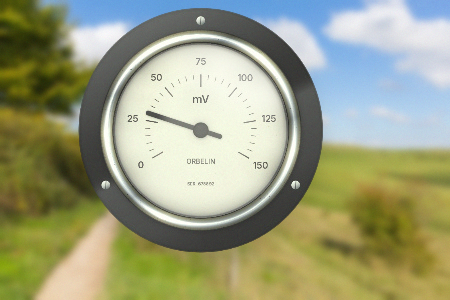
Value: 30; mV
